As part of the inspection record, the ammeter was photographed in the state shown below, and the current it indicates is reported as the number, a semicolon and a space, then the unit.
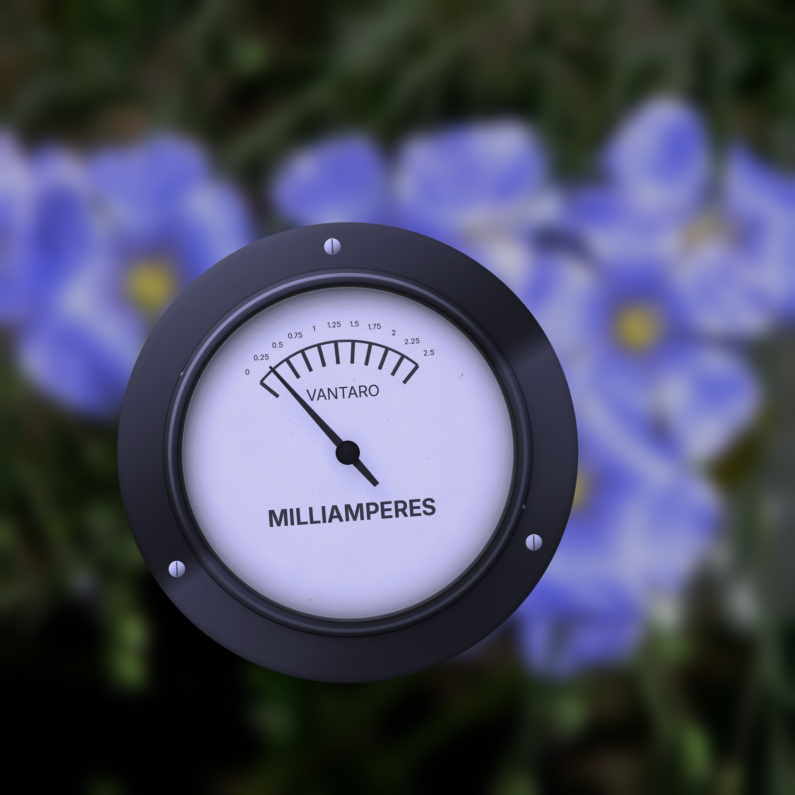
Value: 0.25; mA
